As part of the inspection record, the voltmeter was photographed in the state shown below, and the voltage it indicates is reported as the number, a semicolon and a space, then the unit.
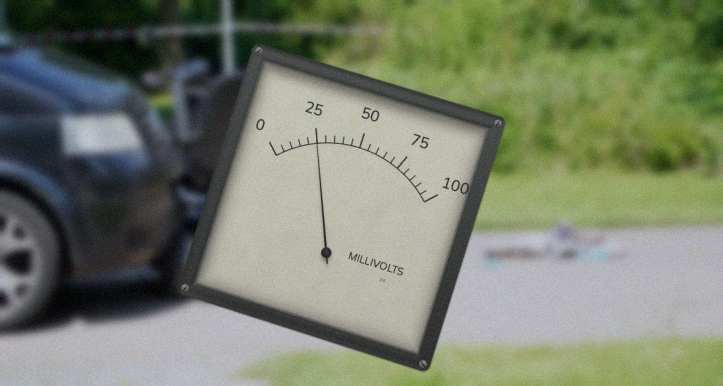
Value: 25; mV
